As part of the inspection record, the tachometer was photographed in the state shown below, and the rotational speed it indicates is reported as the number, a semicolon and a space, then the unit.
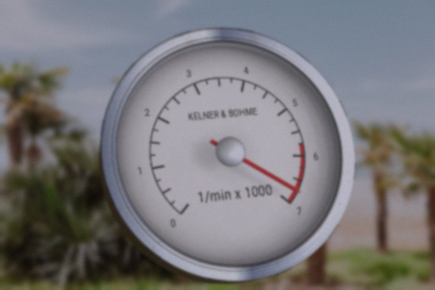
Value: 6750; rpm
